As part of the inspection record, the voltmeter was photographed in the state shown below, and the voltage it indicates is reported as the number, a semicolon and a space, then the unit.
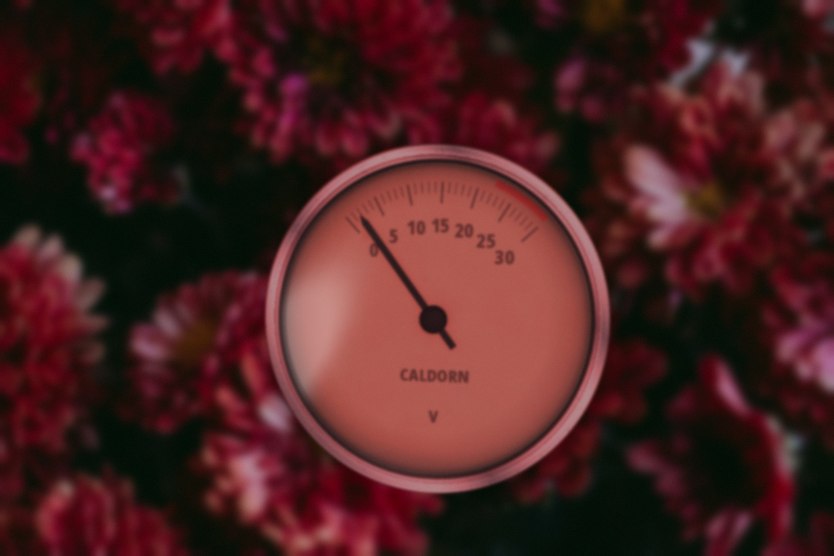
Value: 2; V
